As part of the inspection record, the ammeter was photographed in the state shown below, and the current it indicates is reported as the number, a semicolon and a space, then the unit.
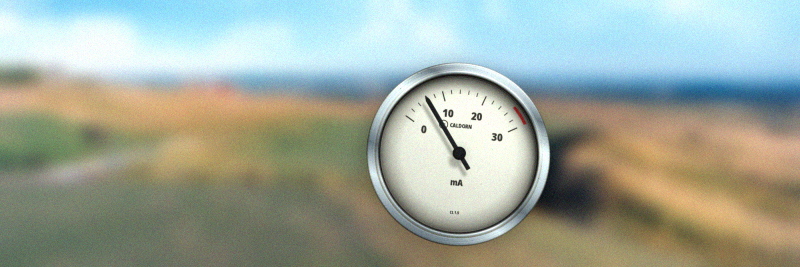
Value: 6; mA
